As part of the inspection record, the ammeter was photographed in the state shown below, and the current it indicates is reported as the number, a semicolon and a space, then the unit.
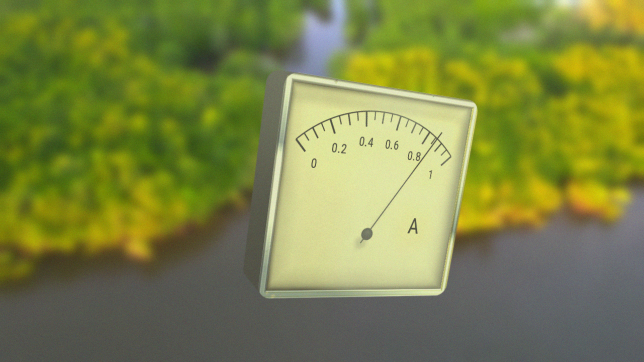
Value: 0.85; A
